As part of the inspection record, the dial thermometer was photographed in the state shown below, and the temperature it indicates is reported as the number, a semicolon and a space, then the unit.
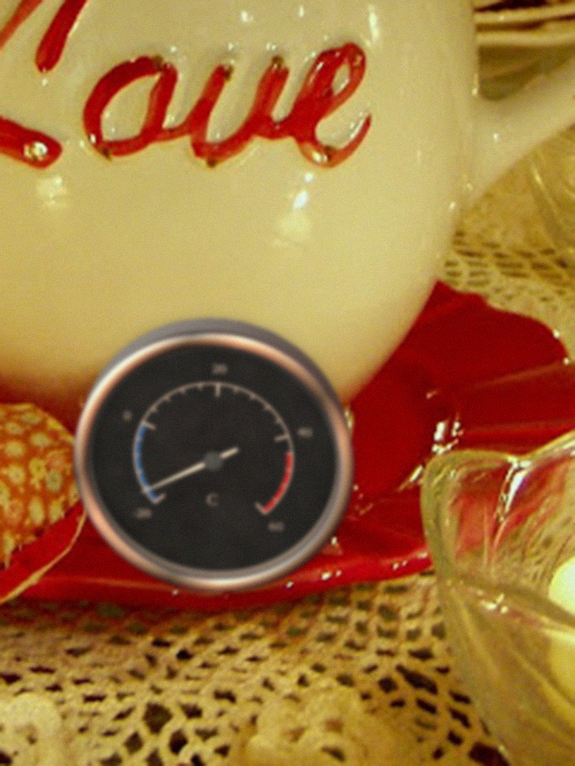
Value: -16; °C
